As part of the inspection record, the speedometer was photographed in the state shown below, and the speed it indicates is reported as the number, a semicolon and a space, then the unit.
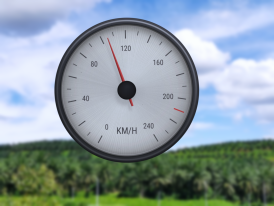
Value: 105; km/h
